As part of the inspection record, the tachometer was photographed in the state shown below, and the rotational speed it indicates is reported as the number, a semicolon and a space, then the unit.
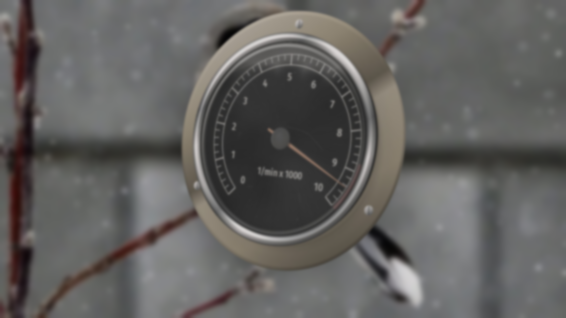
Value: 9400; rpm
